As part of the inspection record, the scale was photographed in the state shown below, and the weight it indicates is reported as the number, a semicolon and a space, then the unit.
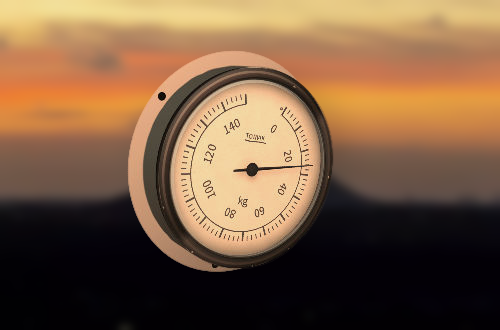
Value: 26; kg
